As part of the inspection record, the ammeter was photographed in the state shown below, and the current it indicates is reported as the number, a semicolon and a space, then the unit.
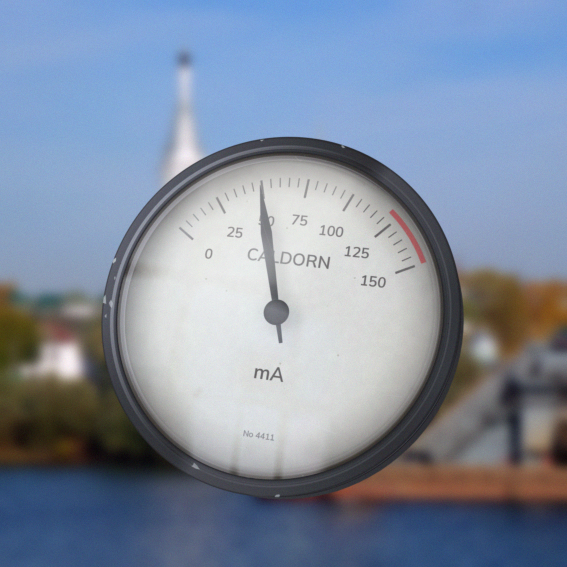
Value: 50; mA
